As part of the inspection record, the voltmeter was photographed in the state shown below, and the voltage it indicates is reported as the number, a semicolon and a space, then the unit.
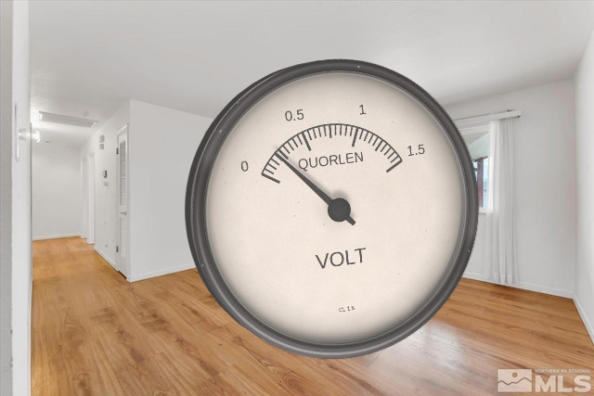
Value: 0.2; V
